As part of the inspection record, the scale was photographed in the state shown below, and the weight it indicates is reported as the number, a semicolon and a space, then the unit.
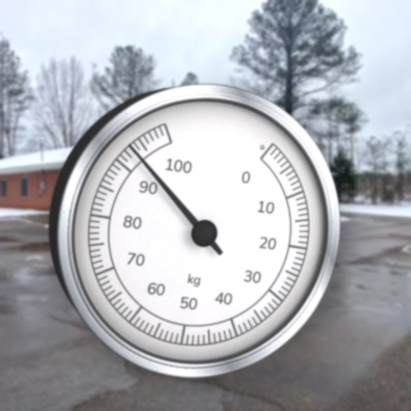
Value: 93; kg
